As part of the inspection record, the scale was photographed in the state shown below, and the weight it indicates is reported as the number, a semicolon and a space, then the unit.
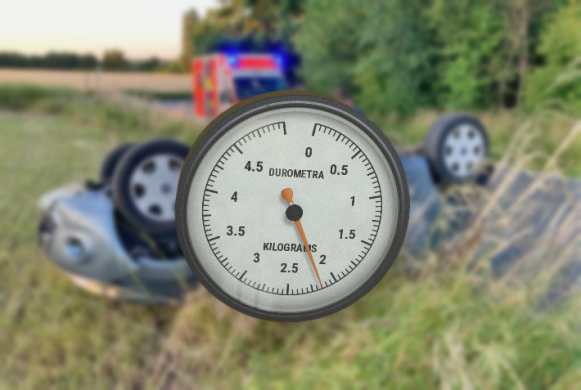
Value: 2.15; kg
